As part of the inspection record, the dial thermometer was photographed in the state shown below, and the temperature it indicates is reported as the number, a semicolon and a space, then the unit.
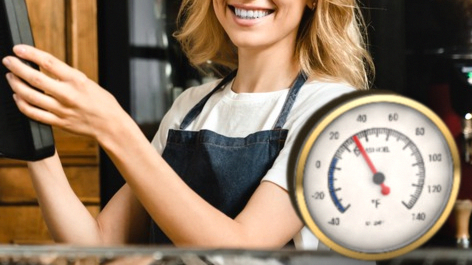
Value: 30; °F
